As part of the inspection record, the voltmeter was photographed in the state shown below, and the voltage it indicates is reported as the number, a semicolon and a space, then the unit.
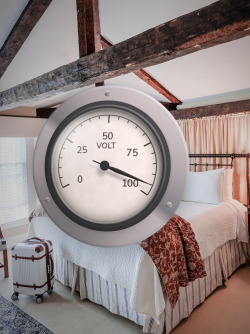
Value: 95; V
